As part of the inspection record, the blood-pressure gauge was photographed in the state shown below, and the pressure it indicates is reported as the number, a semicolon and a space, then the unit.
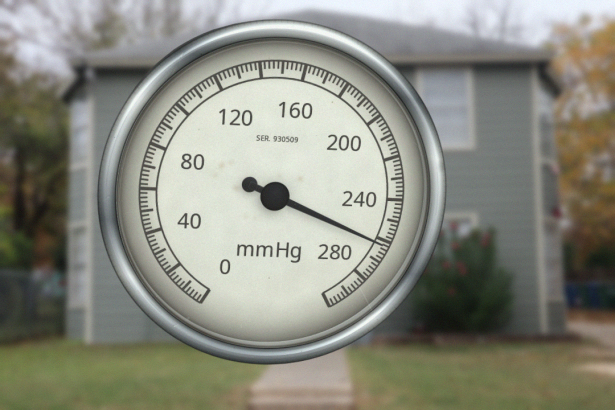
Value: 262; mmHg
